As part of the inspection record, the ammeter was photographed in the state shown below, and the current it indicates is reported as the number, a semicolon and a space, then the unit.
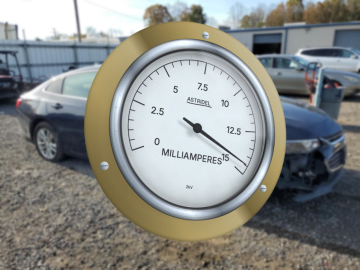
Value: 14.5; mA
